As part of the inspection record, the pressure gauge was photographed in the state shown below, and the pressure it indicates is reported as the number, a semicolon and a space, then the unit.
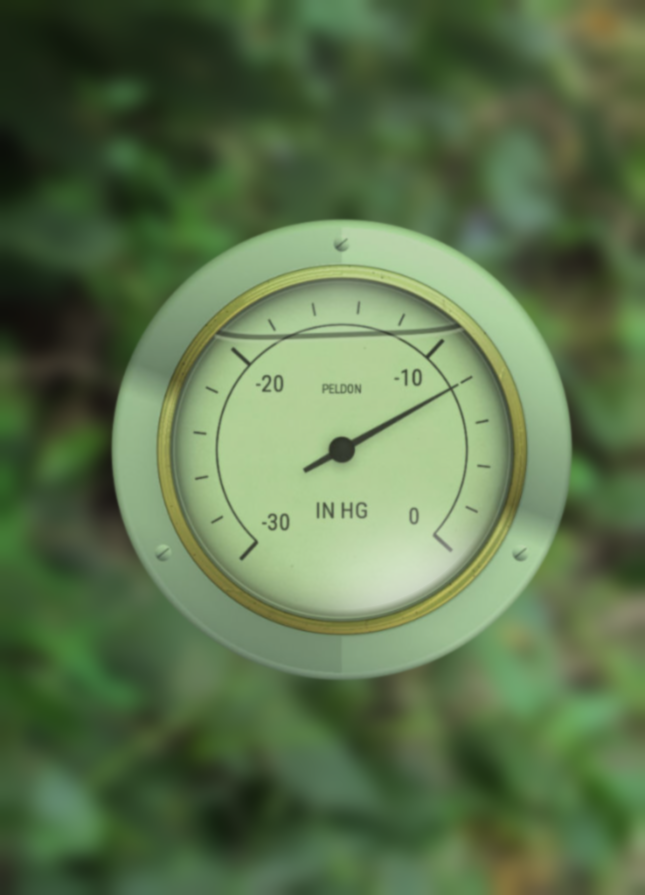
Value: -8; inHg
